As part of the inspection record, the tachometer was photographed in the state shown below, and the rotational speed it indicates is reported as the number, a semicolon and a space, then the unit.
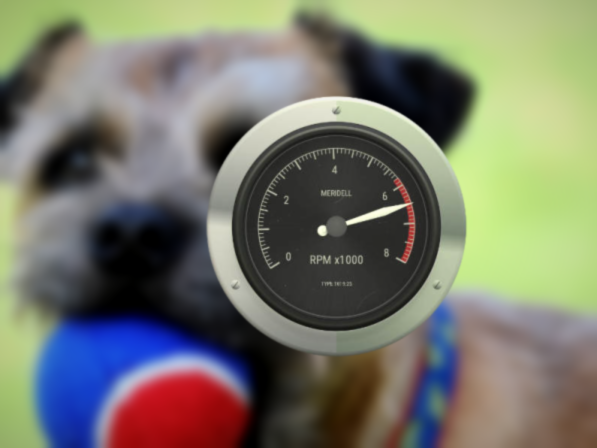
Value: 6500; rpm
